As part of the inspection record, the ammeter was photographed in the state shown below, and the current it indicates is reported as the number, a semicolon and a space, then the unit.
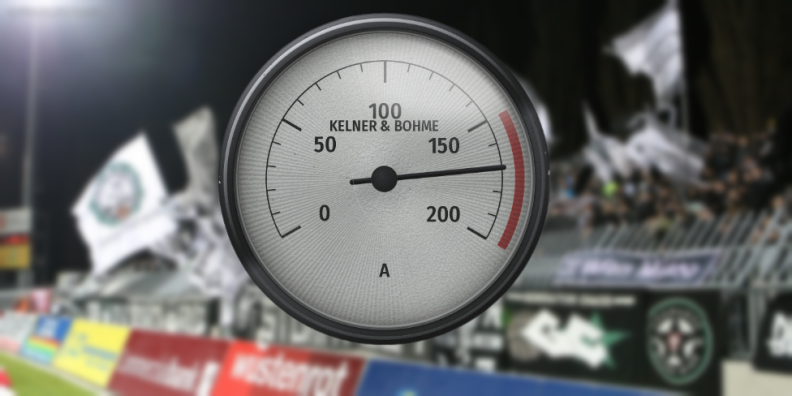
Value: 170; A
